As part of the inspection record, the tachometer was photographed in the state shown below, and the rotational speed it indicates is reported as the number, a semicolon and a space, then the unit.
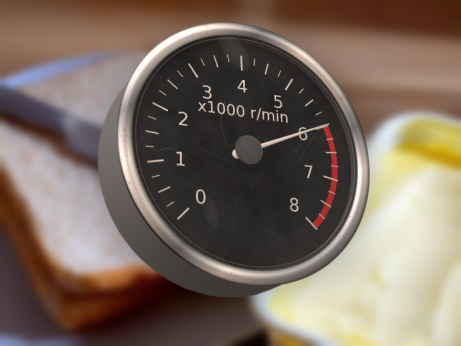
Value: 6000; rpm
